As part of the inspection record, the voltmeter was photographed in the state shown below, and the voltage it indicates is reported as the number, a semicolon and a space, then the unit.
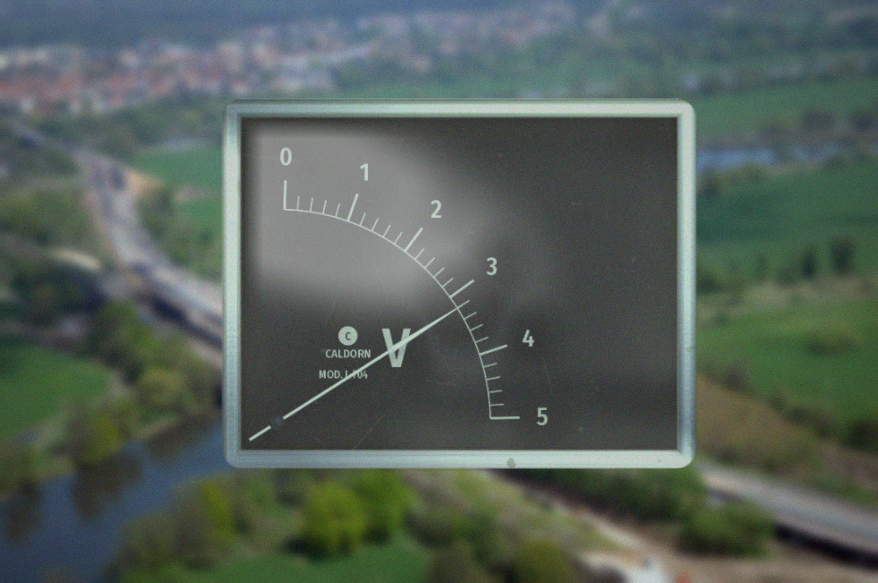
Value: 3.2; V
